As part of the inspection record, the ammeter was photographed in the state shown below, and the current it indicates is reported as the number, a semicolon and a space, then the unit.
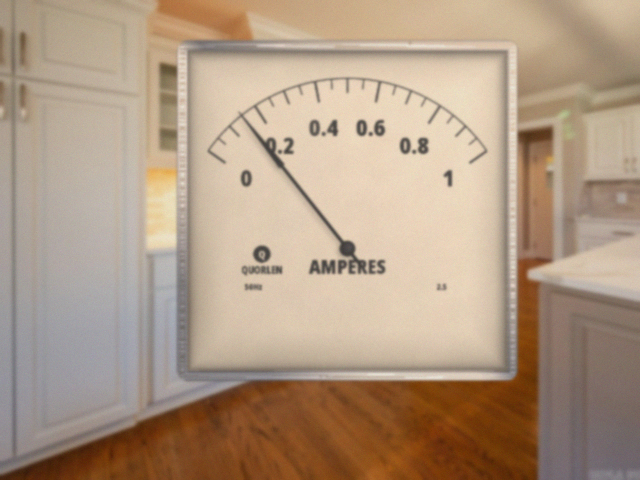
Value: 0.15; A
